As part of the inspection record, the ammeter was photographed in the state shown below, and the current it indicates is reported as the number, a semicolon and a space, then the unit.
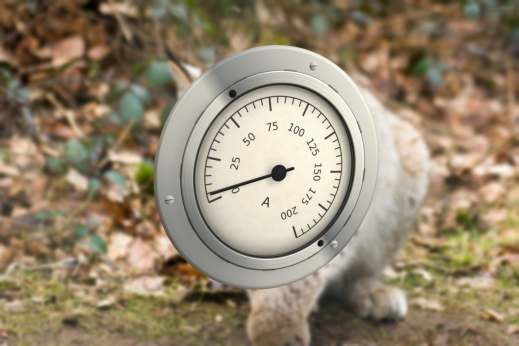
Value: 5; A
